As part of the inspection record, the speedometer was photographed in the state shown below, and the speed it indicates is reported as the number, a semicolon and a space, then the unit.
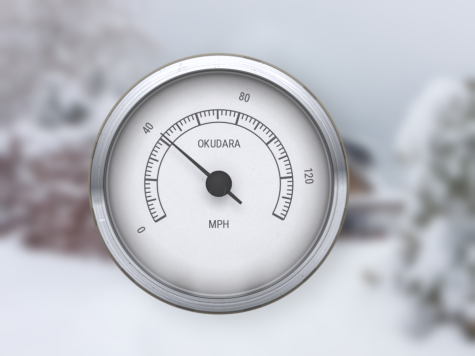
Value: 42; mph
